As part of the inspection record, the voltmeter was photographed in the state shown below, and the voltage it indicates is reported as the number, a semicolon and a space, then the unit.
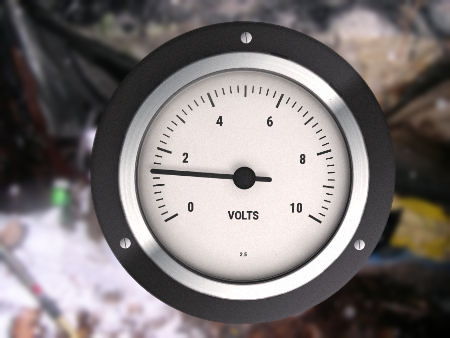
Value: 1.4; V
